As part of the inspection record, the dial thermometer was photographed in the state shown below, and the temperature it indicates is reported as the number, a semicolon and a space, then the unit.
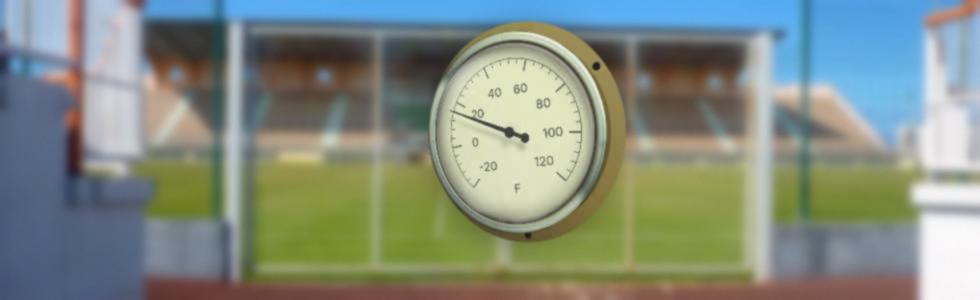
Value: 16; °F
